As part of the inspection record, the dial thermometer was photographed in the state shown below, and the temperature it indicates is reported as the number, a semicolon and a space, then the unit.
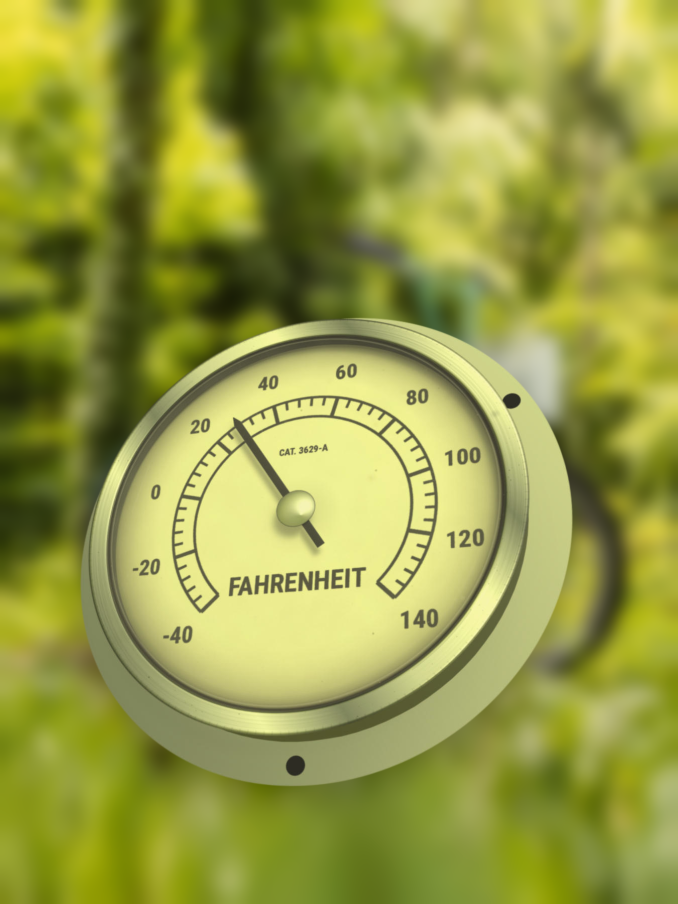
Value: 28; °F
